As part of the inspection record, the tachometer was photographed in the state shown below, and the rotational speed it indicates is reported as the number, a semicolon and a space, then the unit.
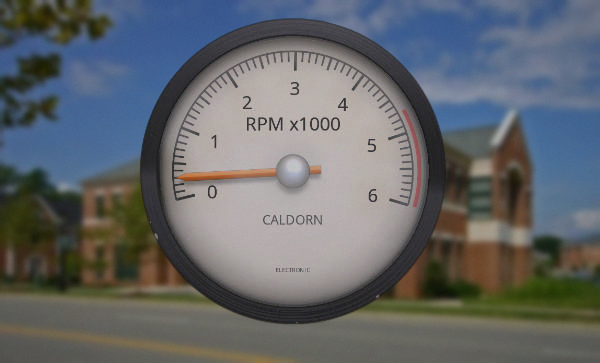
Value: 300; rpm
